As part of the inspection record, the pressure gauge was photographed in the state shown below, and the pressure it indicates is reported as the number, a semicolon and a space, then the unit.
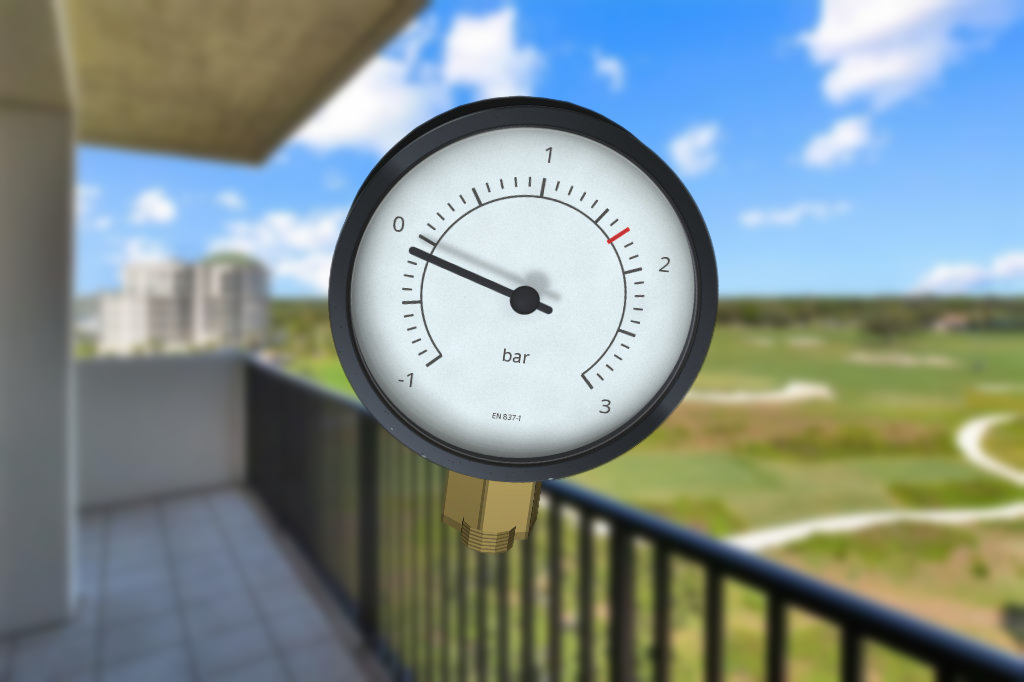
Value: -0.1; bar
